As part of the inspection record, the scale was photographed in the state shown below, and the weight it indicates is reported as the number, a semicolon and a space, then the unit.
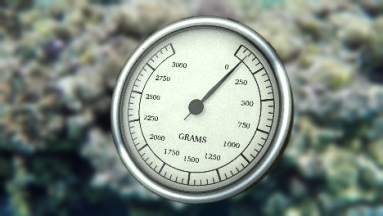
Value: 100; g
